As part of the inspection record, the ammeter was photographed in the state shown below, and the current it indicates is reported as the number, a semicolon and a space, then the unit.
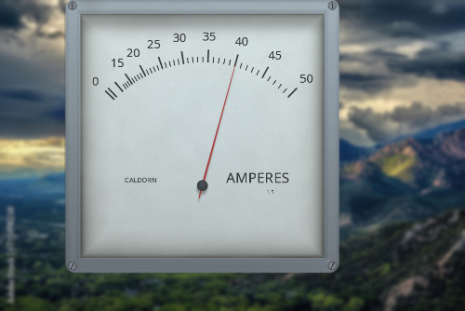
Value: 40; A
